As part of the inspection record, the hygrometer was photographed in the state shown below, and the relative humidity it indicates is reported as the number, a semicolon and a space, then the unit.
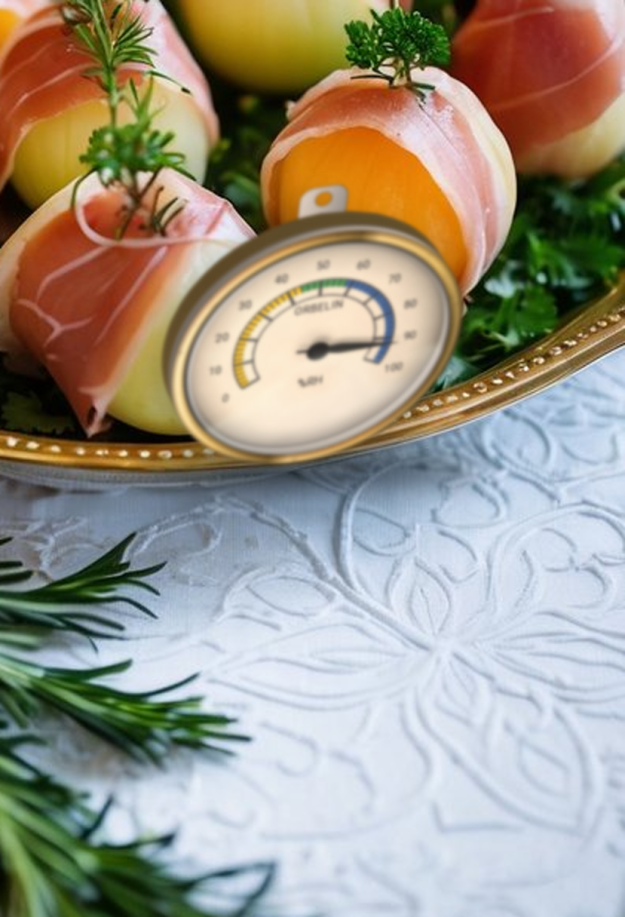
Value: 90; %
